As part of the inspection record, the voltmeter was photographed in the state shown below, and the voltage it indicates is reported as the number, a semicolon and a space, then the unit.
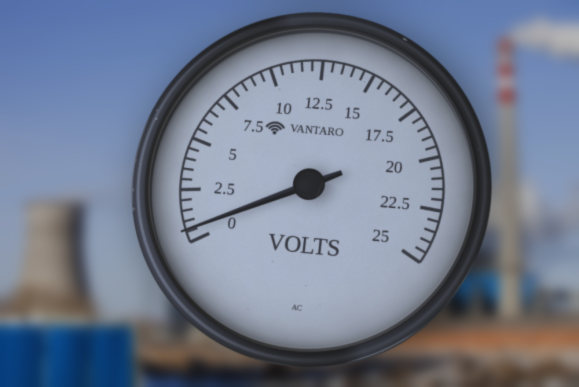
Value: 0.5; V
